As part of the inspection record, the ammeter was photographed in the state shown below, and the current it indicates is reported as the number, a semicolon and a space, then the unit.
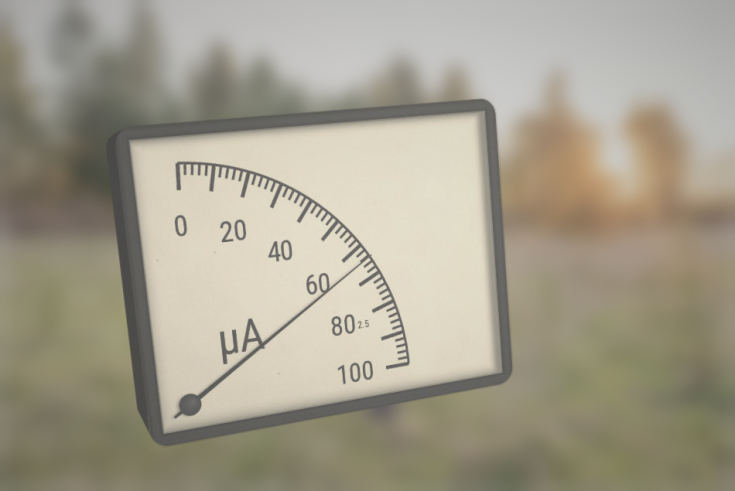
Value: 64; µA
